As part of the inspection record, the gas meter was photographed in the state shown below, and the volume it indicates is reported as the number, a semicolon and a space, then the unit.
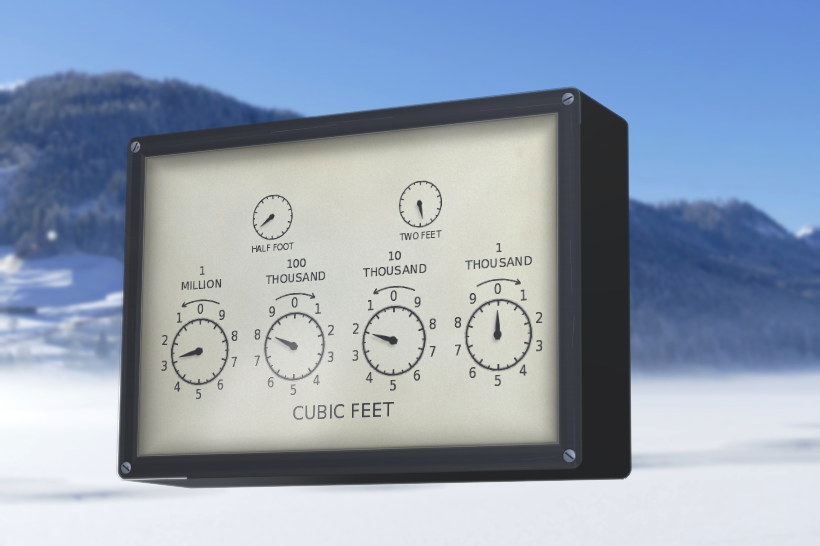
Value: 282000; ft³
